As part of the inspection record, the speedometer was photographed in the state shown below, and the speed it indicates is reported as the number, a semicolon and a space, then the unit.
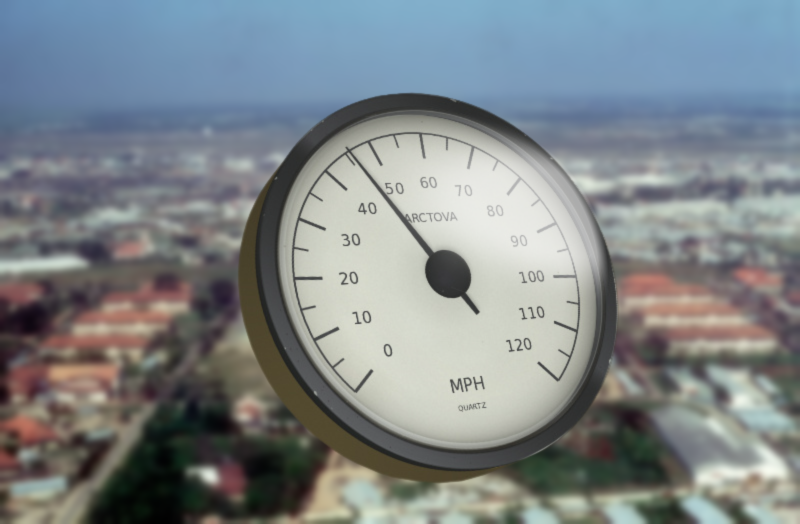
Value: 45; mph
